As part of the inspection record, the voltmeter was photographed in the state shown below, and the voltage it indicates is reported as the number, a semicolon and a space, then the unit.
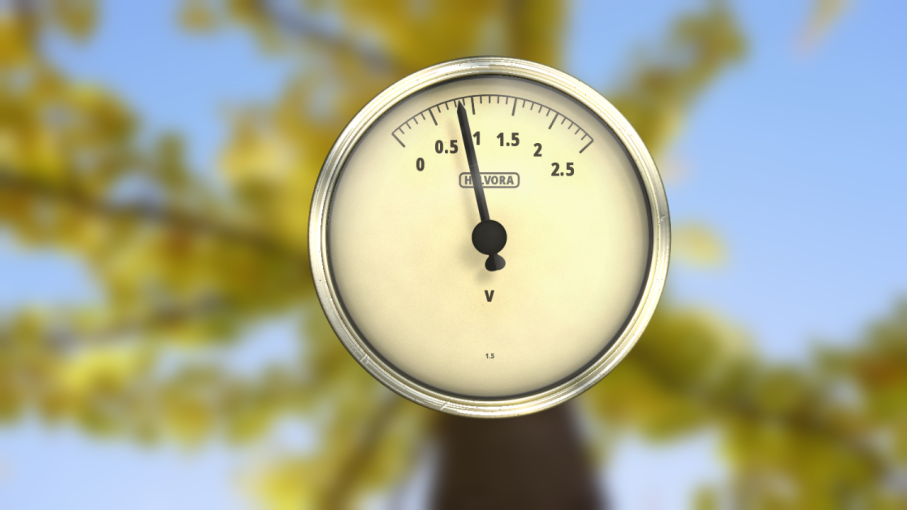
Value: 0.85; V
